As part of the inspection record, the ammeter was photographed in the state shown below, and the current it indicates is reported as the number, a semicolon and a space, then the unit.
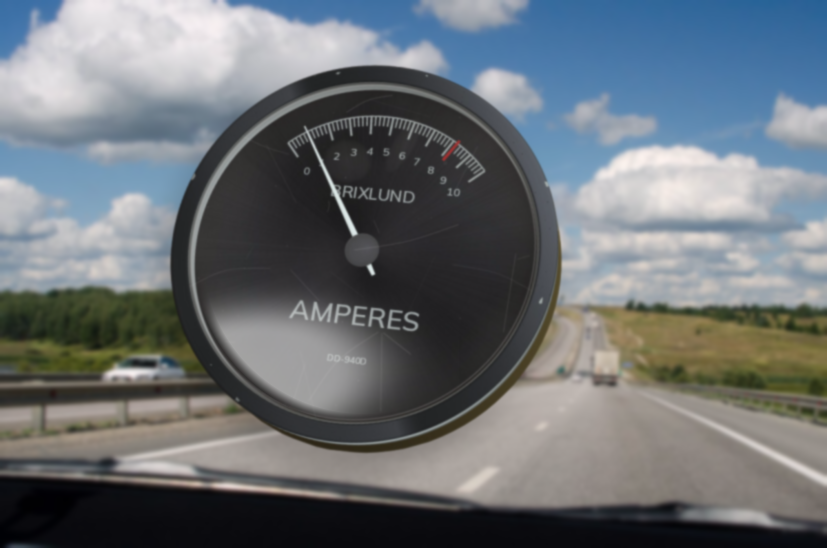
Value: 1; A
